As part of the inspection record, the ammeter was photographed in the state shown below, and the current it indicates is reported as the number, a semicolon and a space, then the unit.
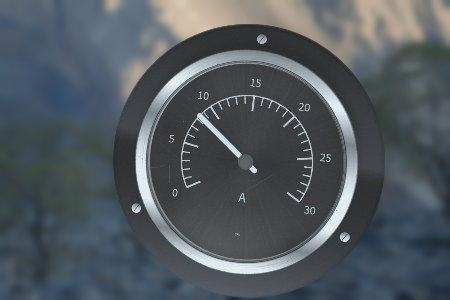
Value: 8.5; A
